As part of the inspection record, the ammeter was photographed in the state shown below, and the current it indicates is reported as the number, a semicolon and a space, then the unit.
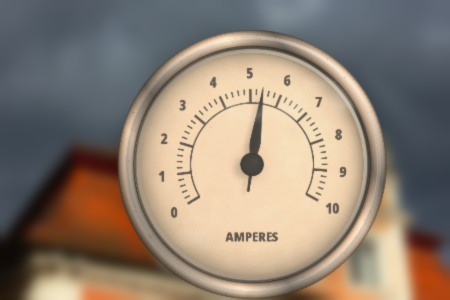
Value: 5.4; A
